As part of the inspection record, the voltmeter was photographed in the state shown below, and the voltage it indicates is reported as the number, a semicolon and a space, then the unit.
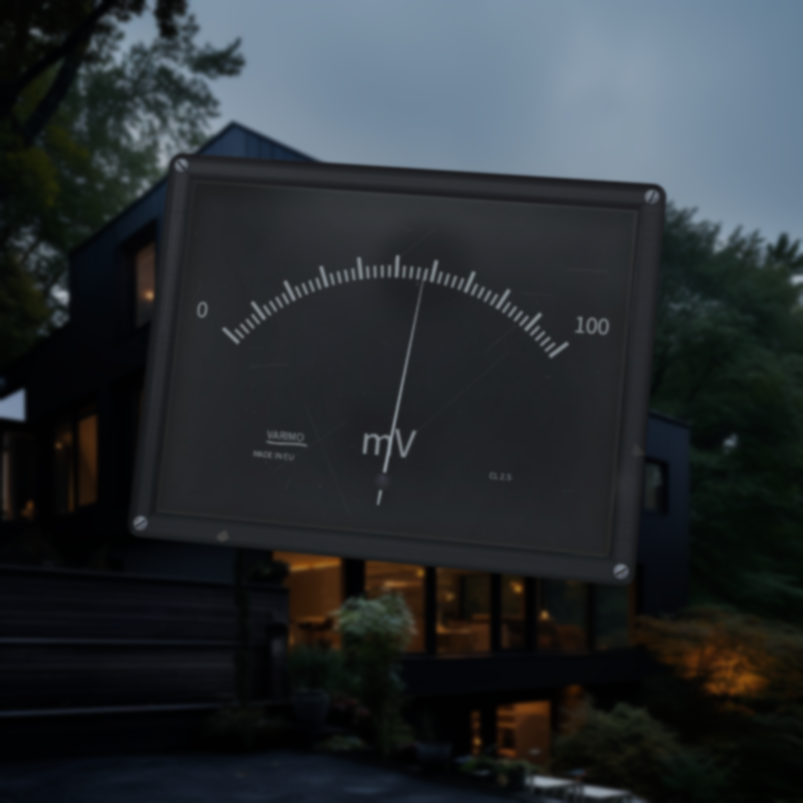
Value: 58; mV
